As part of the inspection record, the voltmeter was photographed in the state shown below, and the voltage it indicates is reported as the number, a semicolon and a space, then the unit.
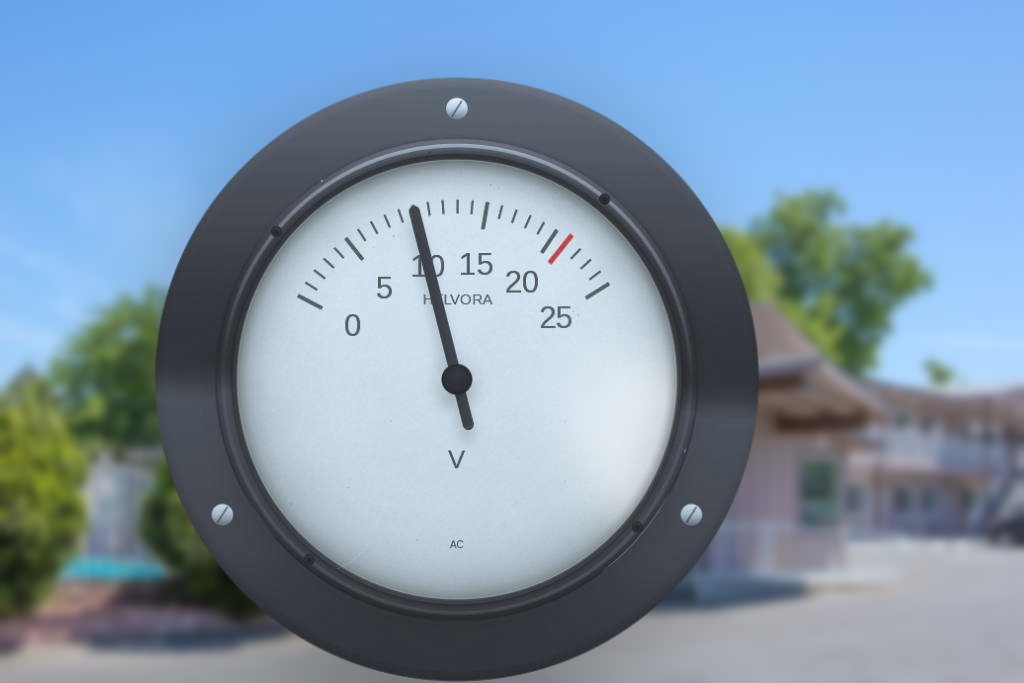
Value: 10; V
